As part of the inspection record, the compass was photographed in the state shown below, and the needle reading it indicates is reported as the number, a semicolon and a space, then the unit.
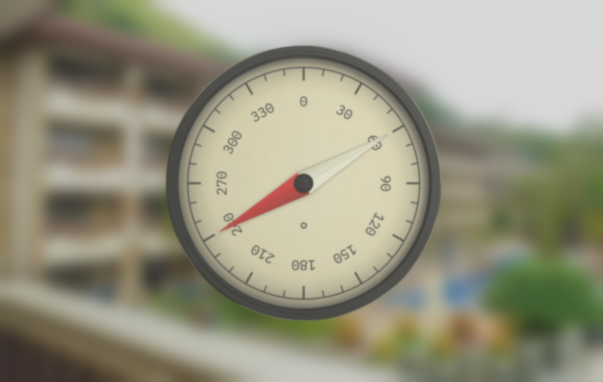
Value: 240; °
